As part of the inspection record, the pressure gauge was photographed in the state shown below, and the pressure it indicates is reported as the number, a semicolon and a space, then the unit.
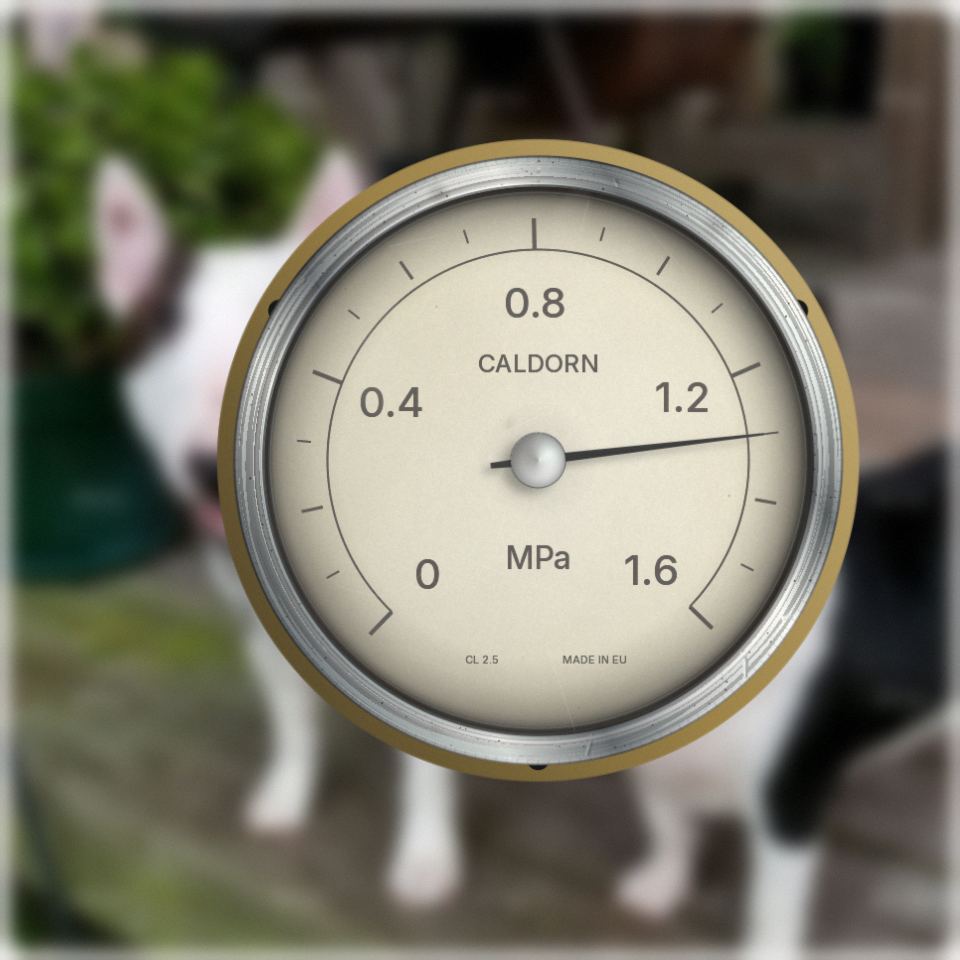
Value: 1.3; MPa
